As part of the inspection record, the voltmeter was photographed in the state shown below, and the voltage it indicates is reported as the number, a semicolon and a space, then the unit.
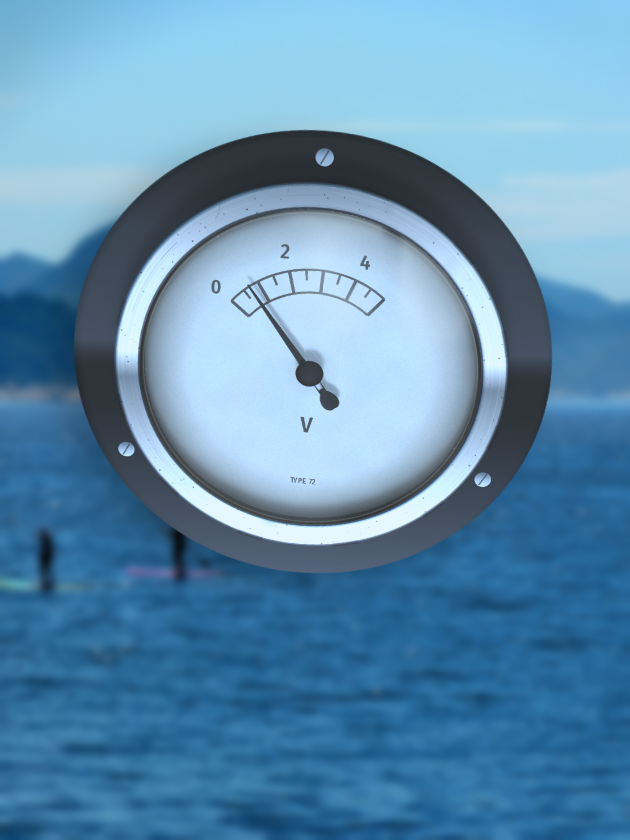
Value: 0.75; V
